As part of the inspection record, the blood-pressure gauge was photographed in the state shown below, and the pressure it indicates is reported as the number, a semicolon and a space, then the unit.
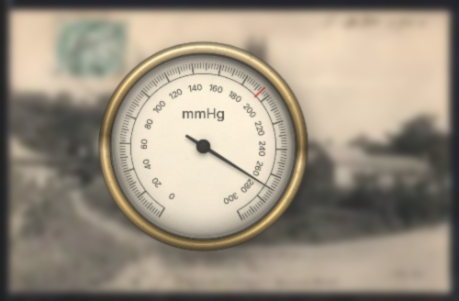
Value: 270; mmHg
